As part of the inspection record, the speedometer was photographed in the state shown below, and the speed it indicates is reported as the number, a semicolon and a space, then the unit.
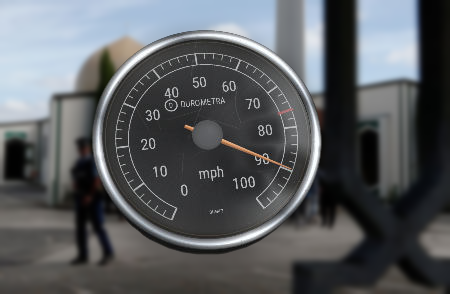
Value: 90; mph
